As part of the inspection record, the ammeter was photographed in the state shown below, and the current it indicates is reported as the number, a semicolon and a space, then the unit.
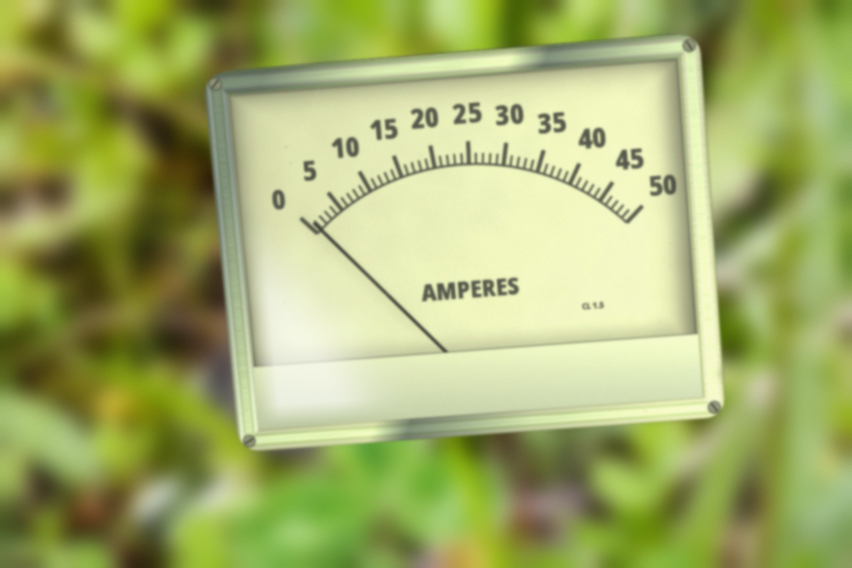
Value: 1; A
